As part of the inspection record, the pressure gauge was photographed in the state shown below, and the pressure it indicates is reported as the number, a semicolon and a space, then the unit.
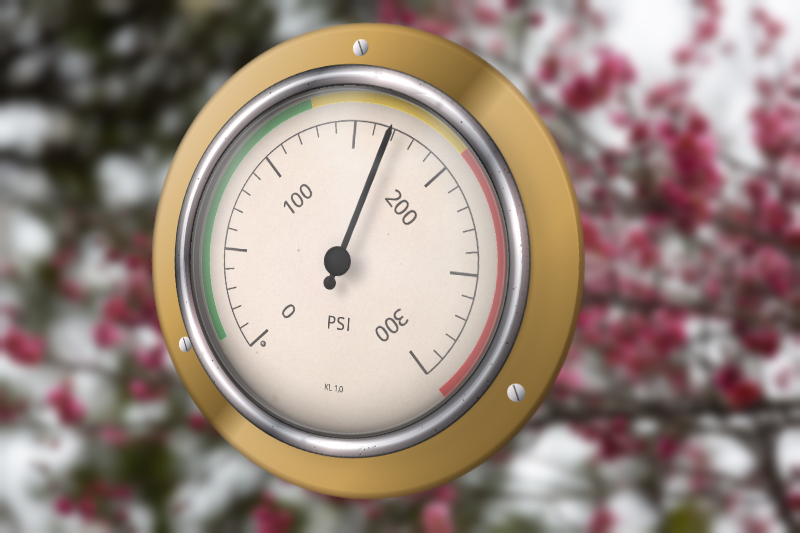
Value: 170; psi
